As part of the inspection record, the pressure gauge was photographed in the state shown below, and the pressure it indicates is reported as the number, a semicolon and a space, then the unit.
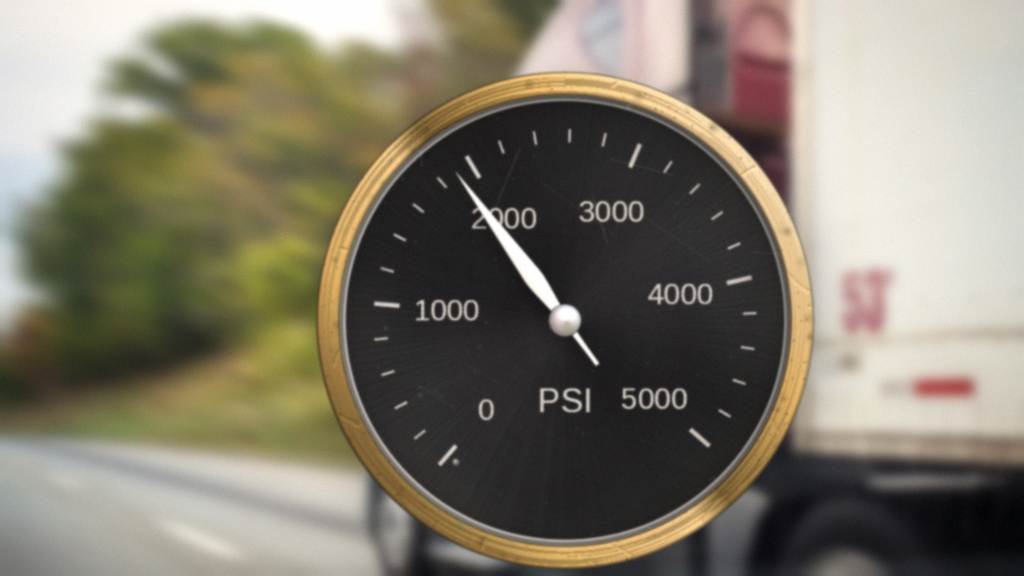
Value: 1900; psi
